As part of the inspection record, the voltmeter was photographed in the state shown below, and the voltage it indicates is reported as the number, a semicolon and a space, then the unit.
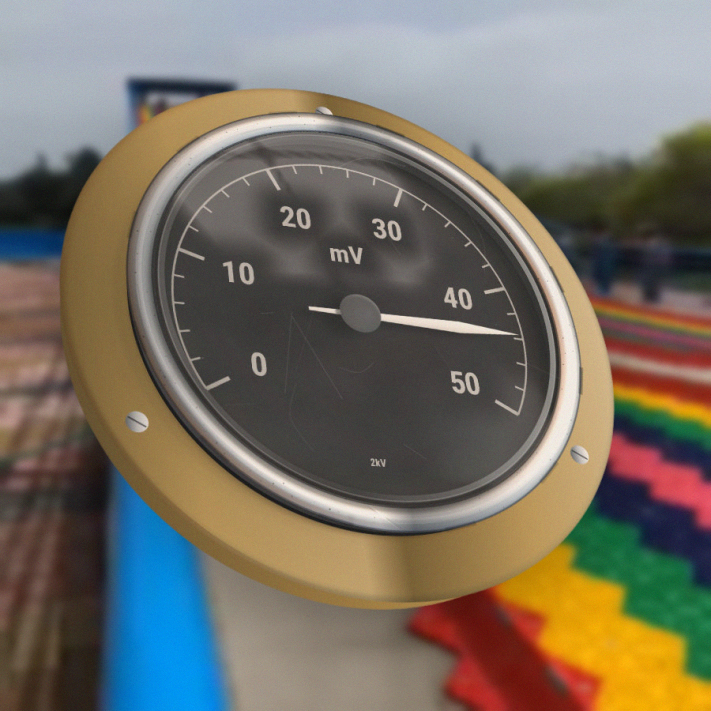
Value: 44; mV
